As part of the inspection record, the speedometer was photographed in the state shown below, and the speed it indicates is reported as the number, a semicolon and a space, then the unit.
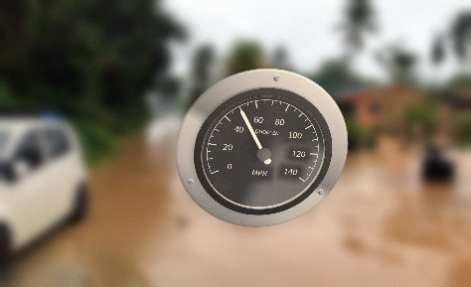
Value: 50; mph
